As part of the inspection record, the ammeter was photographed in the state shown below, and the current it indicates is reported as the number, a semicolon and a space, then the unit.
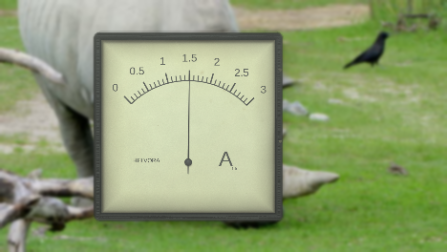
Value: 1.5; A
